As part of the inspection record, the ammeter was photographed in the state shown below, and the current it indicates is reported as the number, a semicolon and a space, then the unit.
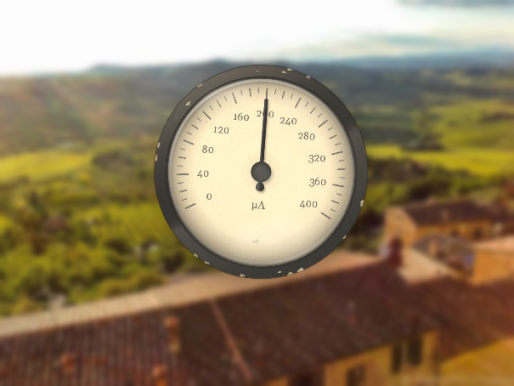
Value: 200; µA
